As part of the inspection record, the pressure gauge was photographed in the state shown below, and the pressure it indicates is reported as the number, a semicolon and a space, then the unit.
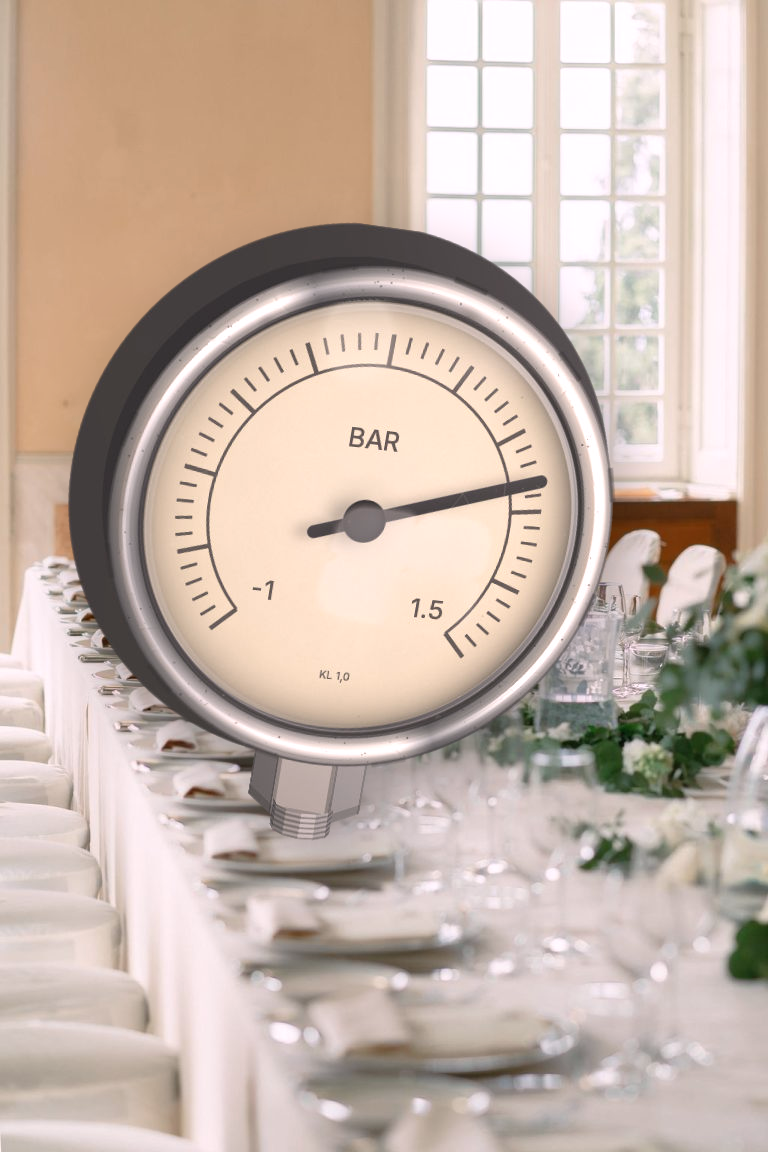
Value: 0.9; bar
